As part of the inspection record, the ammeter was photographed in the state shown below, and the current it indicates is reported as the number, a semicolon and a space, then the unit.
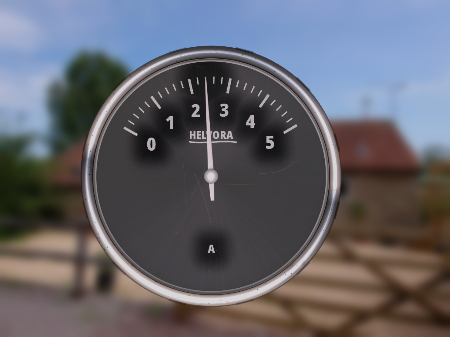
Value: 2.4; A
